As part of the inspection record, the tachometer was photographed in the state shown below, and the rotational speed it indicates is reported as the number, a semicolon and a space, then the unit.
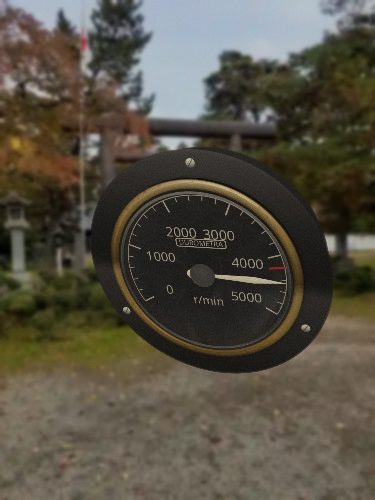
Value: 4400; rpm
